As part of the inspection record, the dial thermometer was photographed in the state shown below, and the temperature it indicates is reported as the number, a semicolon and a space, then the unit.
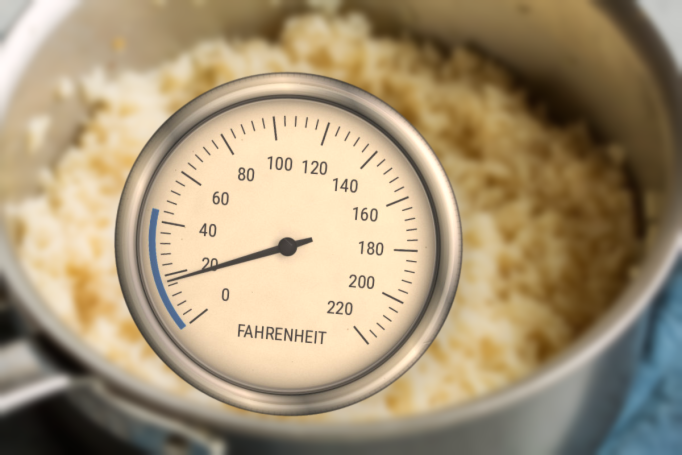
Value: 18; °F
